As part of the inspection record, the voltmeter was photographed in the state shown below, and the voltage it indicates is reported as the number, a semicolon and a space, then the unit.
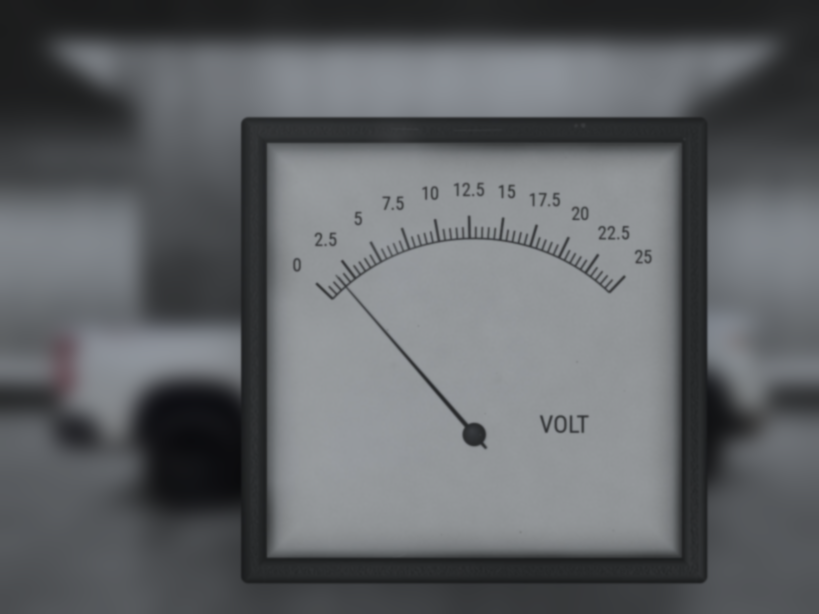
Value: 1.5; V
